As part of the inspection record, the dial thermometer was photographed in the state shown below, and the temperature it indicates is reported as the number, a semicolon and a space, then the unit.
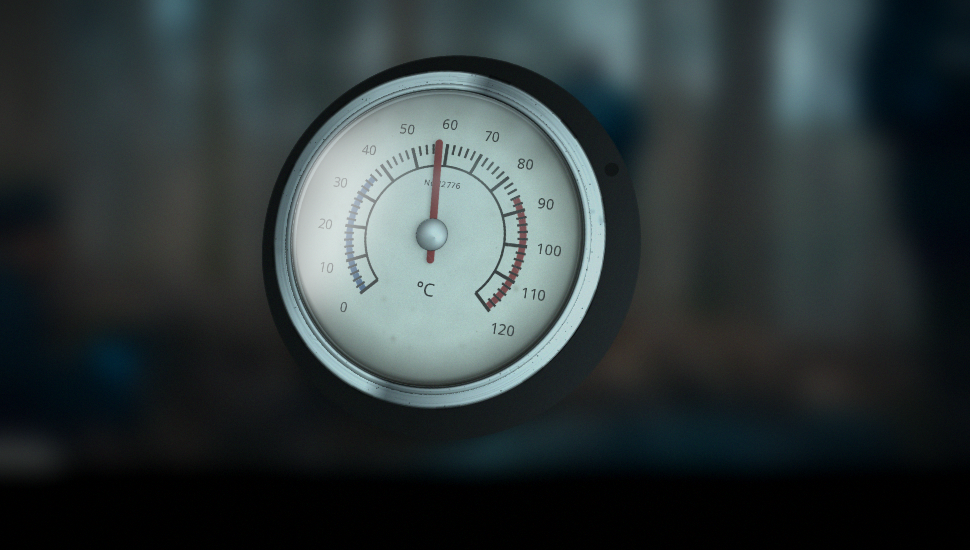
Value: 58; °C
